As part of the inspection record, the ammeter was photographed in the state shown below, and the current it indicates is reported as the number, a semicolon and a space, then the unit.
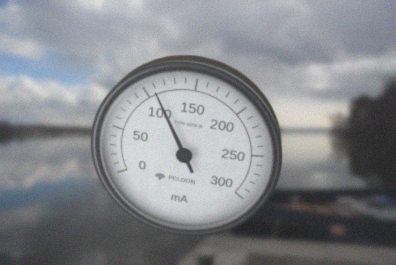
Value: 110; mA
